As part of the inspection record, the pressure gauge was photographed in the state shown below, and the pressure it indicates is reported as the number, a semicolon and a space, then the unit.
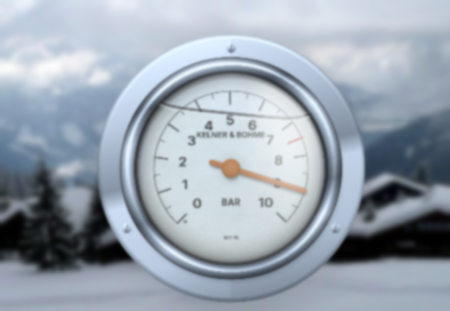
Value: 9; bar
